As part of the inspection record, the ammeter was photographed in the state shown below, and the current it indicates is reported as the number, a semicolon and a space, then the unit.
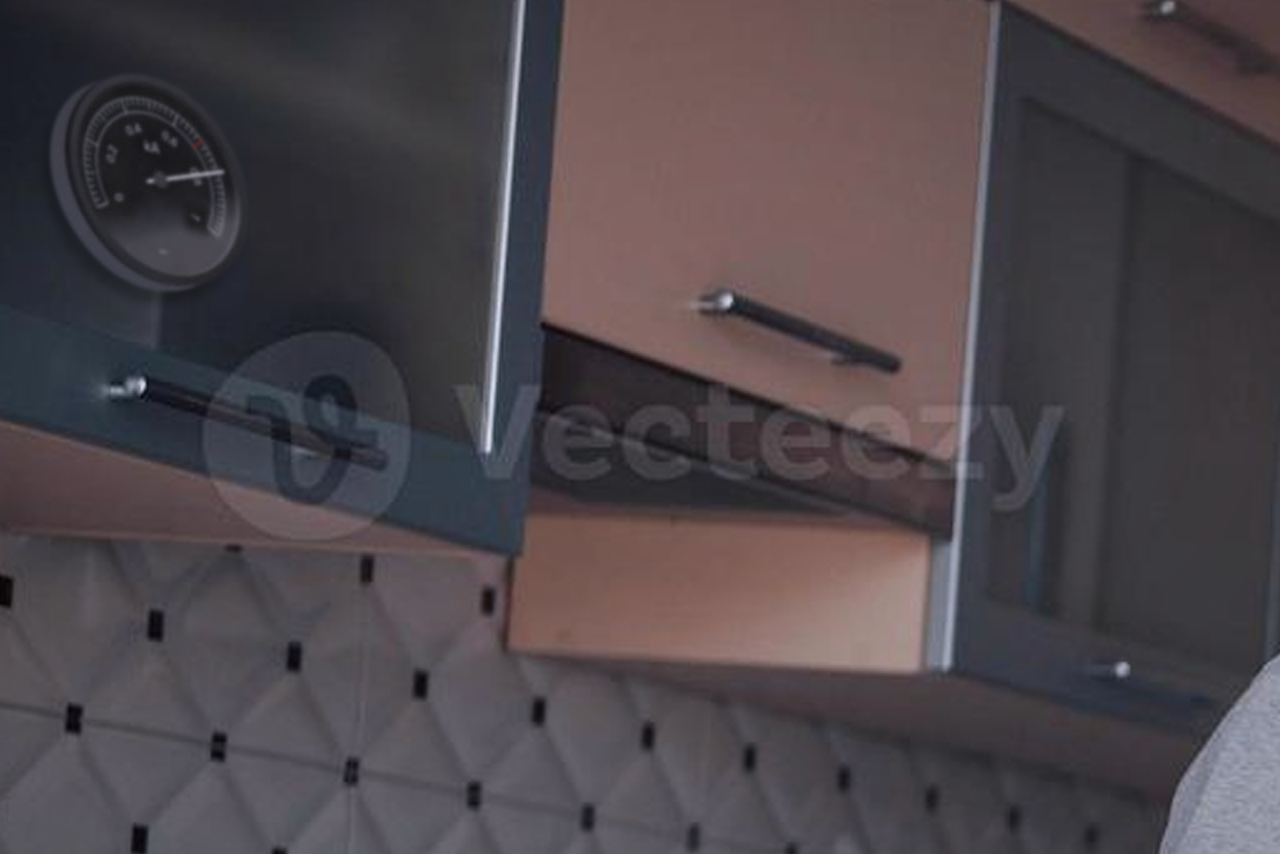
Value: 0.8; kA
